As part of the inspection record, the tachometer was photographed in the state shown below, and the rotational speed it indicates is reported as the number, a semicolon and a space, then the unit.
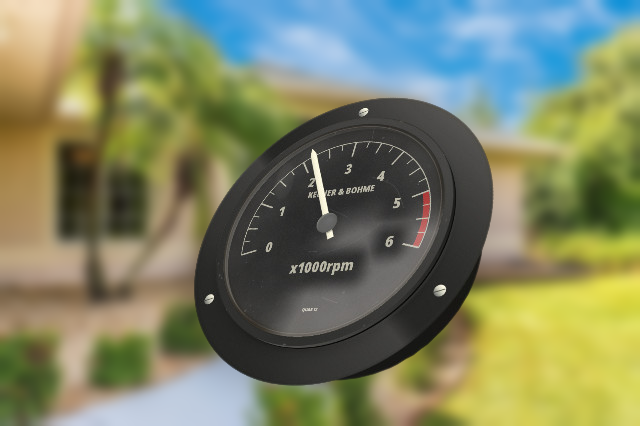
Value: 2250; rpm
